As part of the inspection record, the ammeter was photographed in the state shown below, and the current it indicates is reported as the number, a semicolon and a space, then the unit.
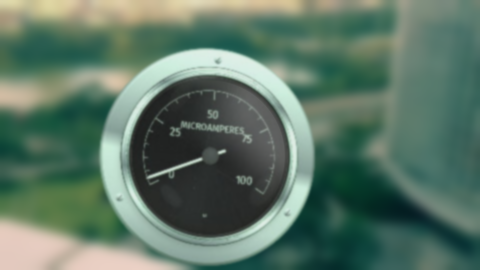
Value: 2.5; µA
